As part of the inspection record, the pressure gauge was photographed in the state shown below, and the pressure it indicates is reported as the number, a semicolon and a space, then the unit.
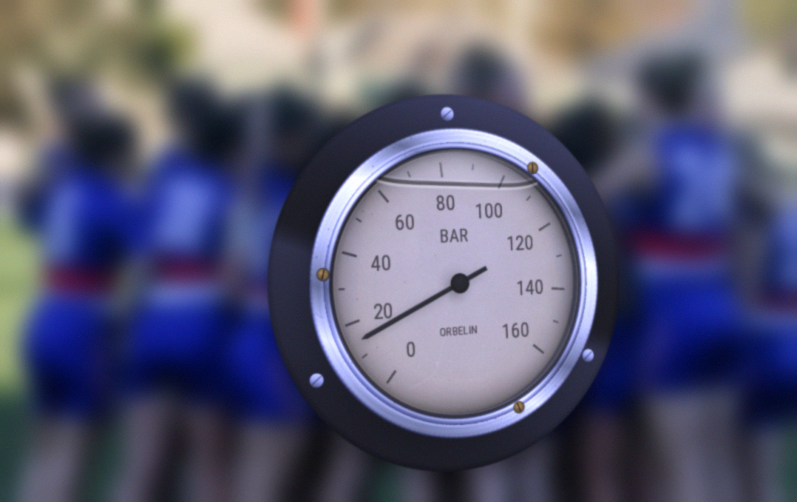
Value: 15; bar
